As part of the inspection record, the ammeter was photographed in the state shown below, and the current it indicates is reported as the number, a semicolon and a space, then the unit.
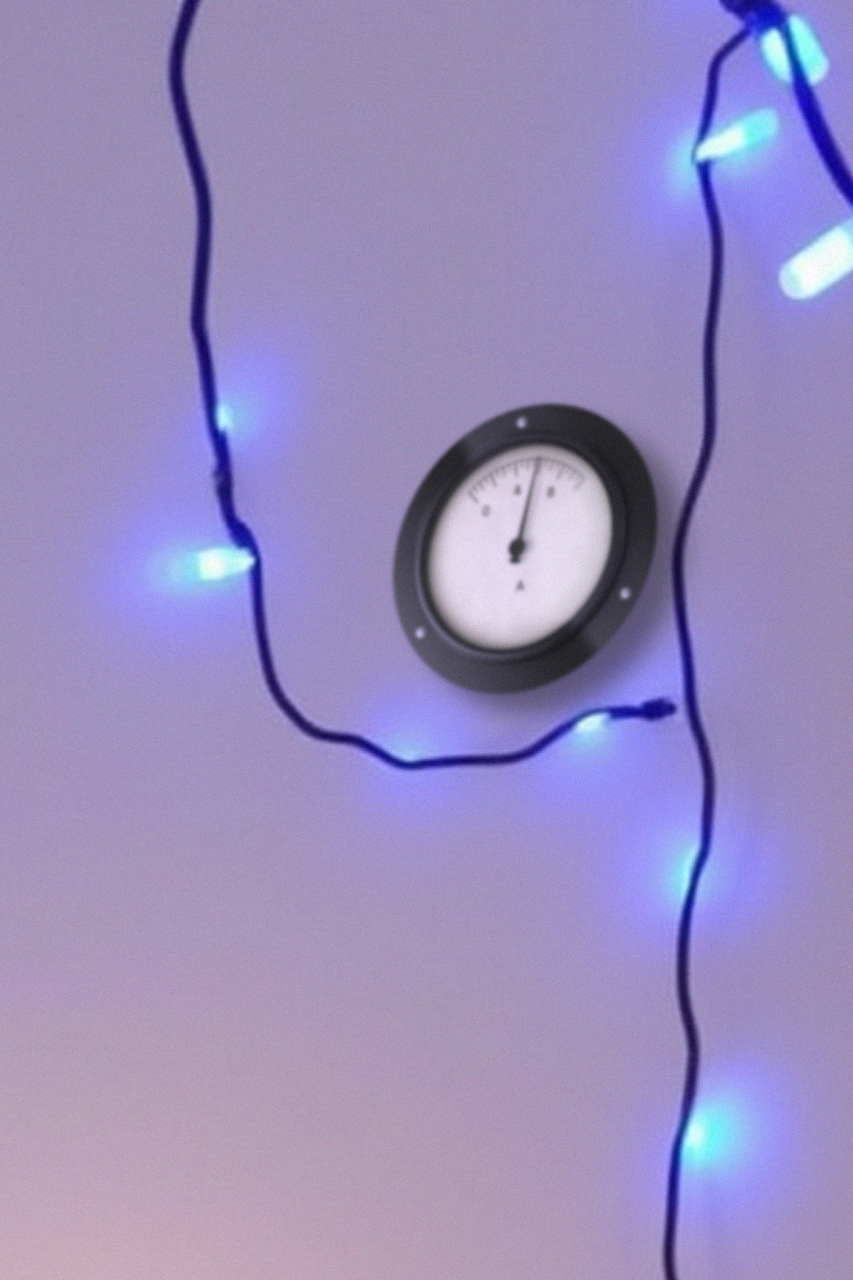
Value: 6; A
